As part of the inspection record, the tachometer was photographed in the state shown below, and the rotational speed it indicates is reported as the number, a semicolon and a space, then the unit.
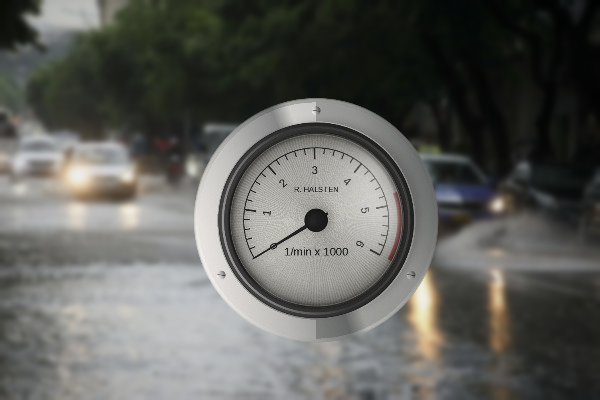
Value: 0; rpm
